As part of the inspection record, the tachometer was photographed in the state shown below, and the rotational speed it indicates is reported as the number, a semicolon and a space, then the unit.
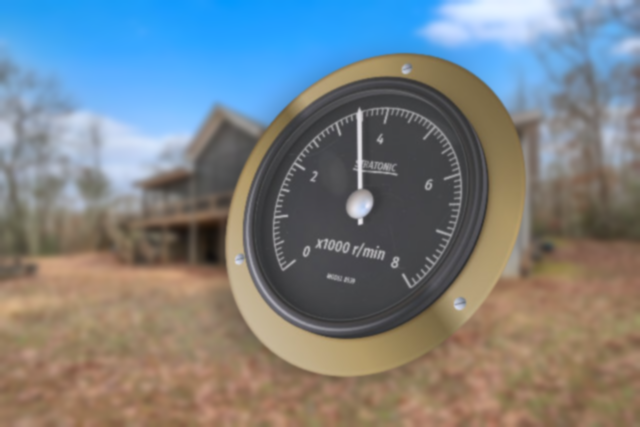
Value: 3500; rpm
